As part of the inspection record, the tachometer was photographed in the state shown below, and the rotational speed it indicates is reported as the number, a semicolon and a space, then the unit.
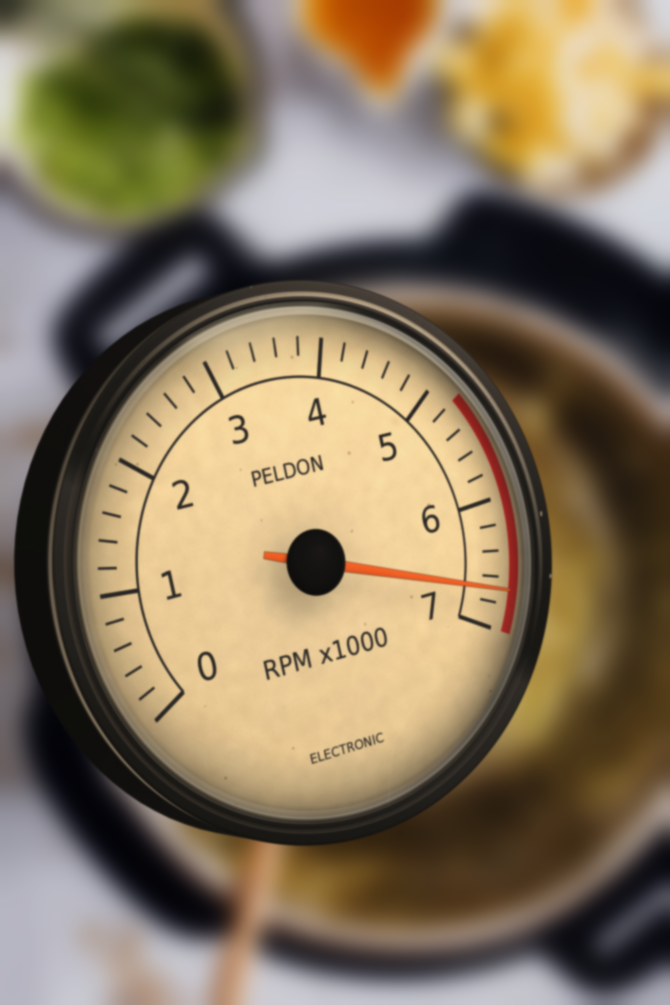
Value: 6700; rpm
